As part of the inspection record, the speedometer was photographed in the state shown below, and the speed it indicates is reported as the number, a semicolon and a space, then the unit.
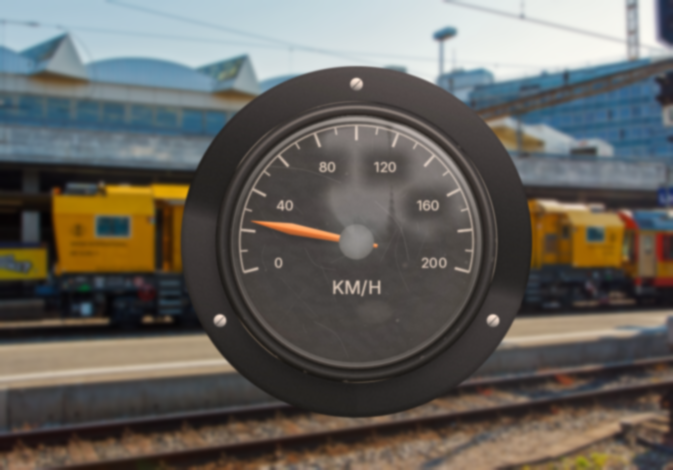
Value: 25; km/h
